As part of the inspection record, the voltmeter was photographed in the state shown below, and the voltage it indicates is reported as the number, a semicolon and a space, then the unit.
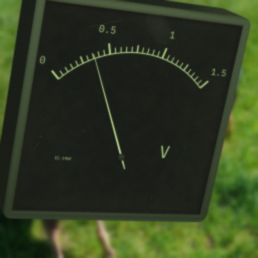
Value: 0.35; V
